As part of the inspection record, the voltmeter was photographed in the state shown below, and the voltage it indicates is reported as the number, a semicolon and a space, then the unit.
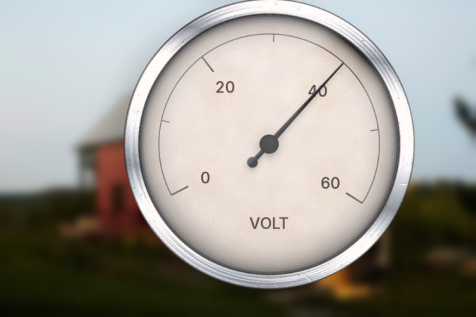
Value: 40; V
